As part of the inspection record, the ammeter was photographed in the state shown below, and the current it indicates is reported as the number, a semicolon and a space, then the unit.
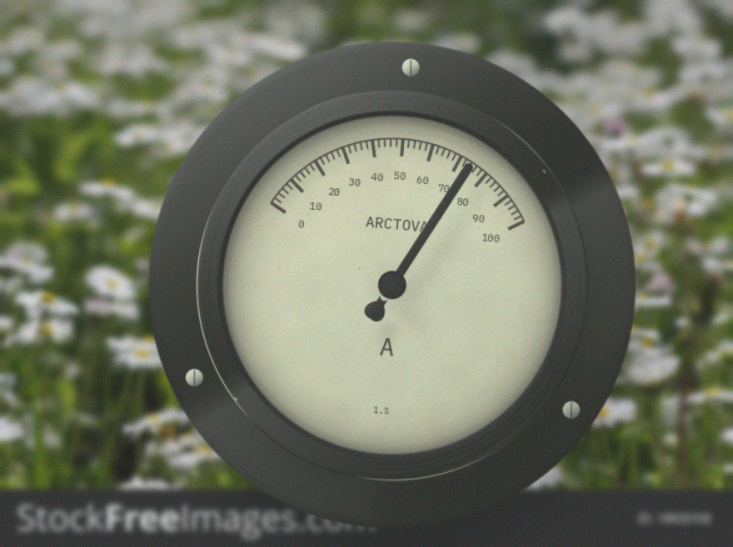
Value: 74; A
